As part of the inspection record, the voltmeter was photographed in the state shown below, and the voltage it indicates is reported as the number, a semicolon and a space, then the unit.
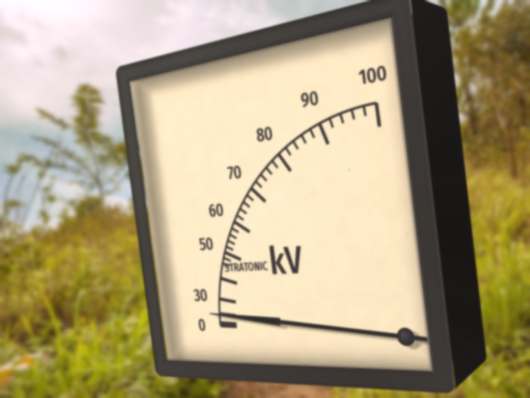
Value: 20; kV
